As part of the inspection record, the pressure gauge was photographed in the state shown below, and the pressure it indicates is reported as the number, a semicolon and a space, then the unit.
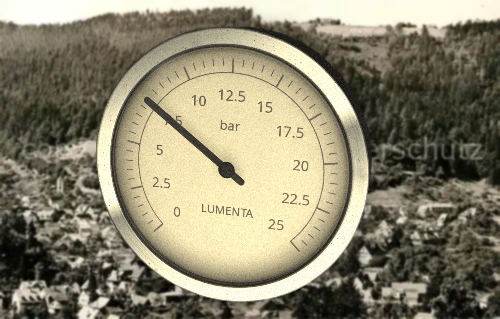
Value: 7.5; bar
